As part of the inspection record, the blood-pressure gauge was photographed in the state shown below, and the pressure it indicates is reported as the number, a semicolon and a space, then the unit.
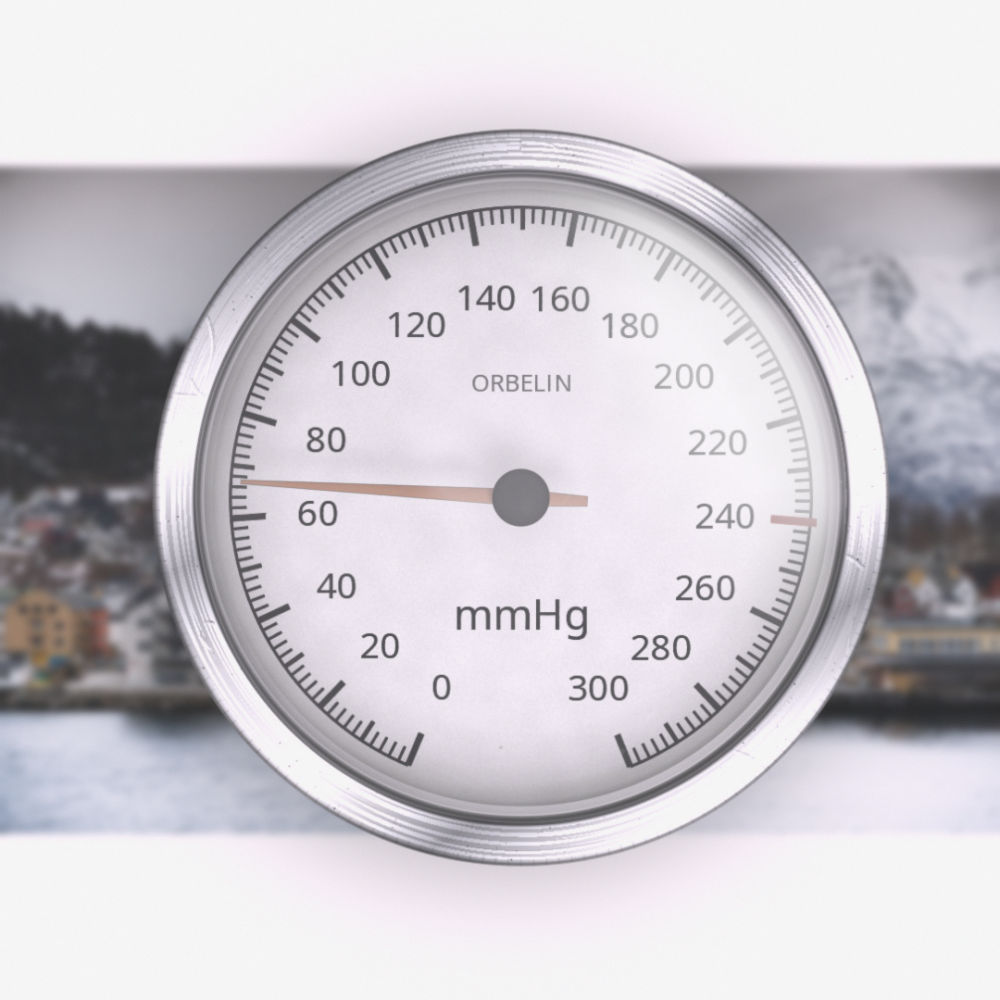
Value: 67; mmHg
